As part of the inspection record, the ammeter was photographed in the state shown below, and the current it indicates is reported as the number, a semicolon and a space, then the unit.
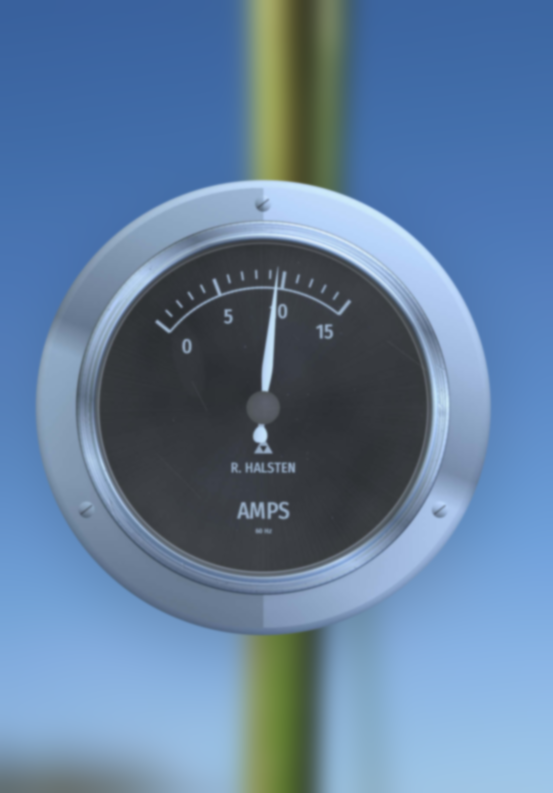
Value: 9.5; A
